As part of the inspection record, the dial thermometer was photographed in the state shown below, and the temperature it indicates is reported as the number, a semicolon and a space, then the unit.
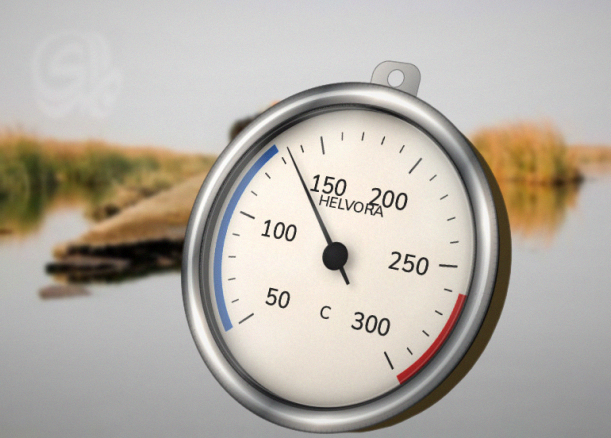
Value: 135; °C
